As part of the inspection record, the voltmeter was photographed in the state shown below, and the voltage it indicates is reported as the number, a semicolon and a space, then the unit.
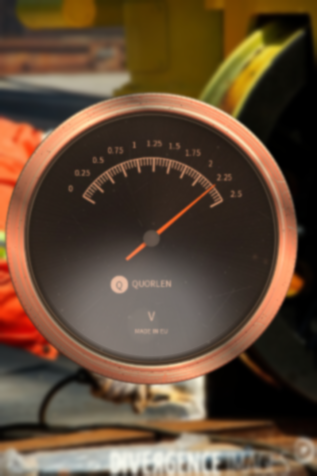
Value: 2.25; V
